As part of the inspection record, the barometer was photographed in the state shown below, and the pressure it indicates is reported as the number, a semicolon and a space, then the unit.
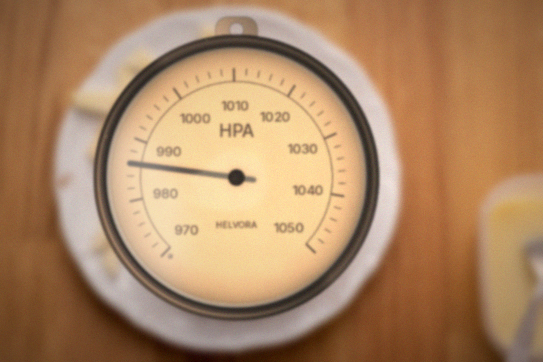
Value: 986; hPa
